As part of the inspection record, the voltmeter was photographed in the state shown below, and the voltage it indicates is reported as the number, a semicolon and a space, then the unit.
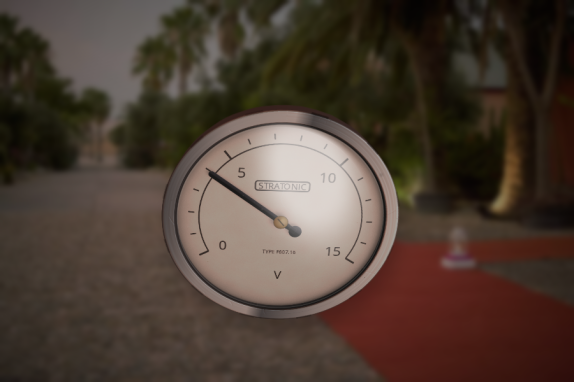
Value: 4; V
